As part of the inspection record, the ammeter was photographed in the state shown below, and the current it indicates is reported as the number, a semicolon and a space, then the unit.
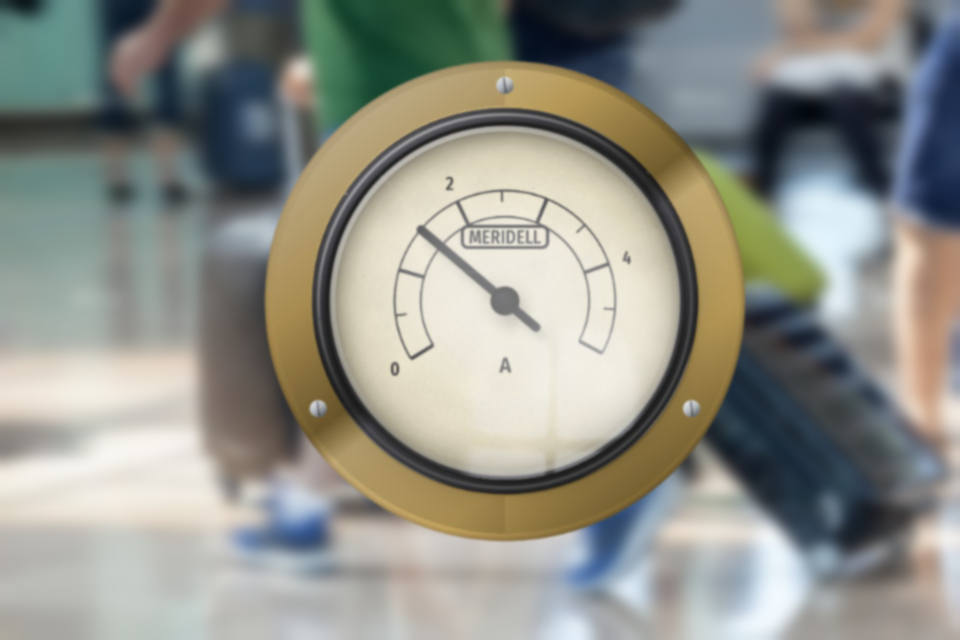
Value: 1.5; A
